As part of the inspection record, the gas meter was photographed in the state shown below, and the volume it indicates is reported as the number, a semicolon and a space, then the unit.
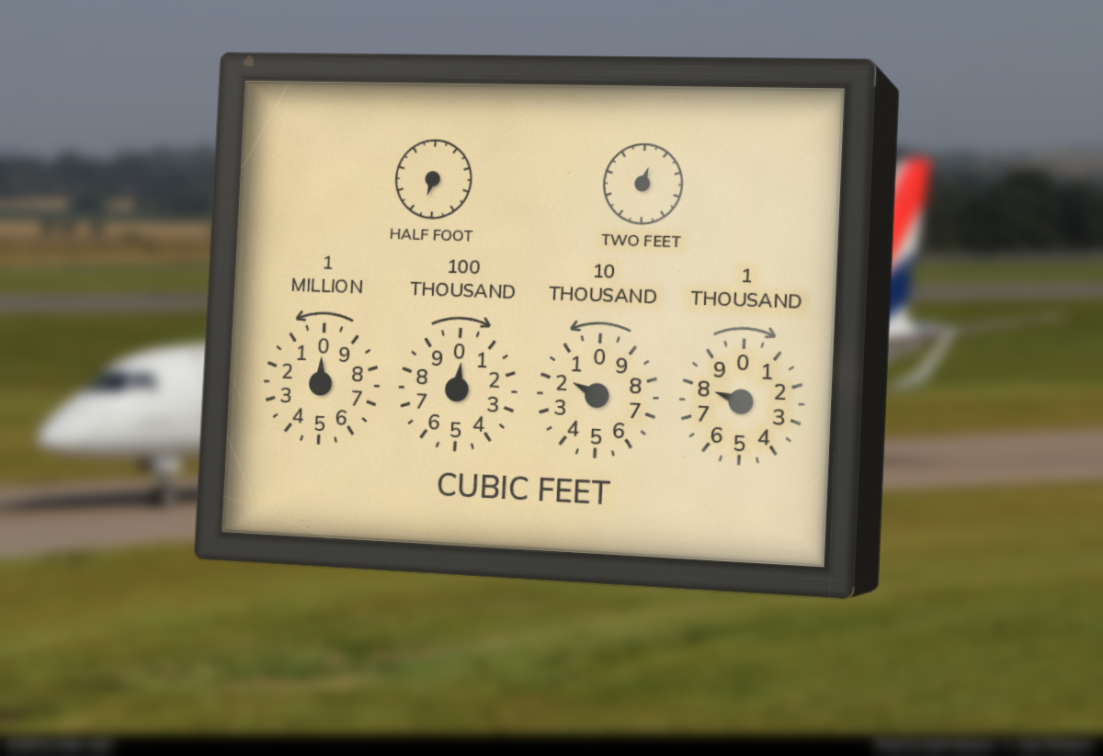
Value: 1800; ft³
